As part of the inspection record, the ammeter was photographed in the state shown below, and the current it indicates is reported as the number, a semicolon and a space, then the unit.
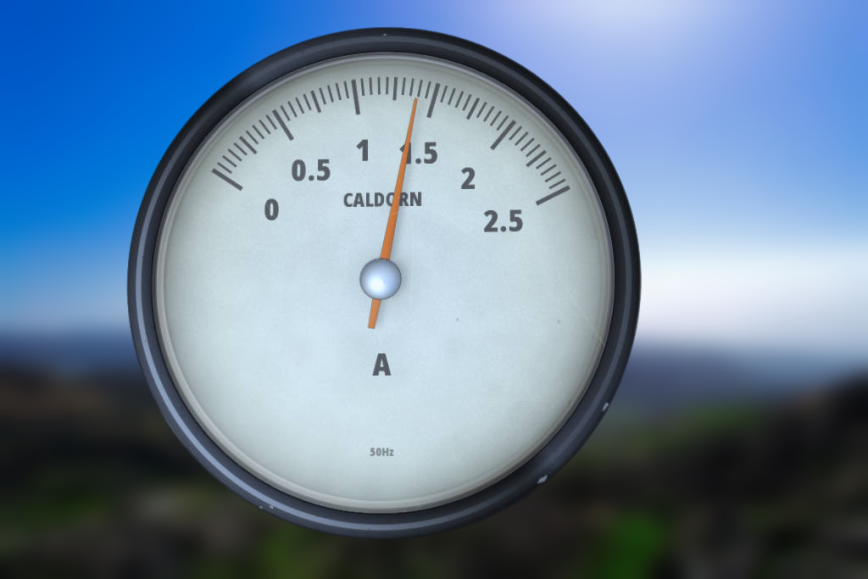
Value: 1.4; A
